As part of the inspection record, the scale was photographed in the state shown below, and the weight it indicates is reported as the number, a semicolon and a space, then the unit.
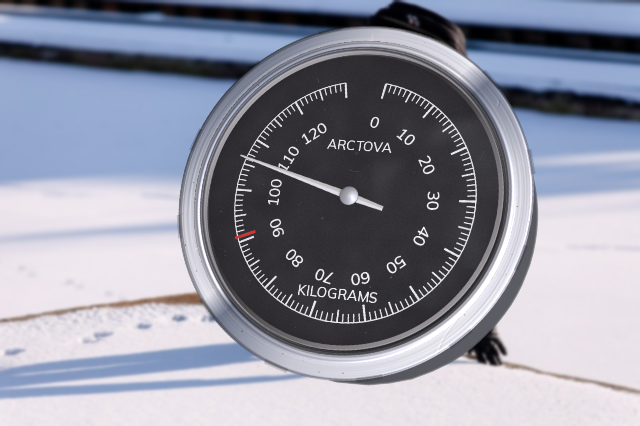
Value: 106; kg
